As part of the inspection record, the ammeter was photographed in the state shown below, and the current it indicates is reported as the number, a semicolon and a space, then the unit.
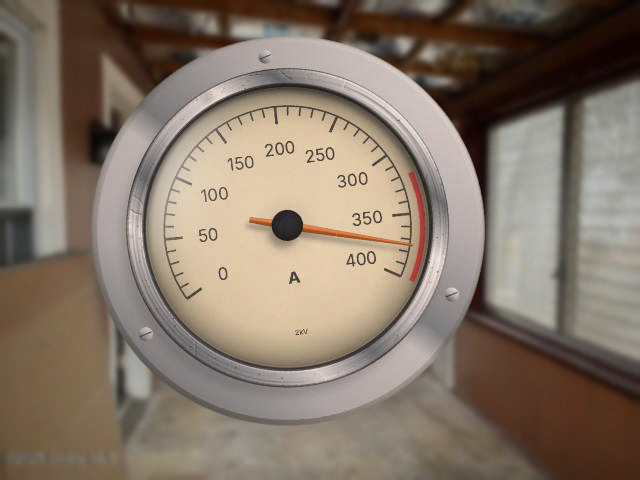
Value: 375; A
